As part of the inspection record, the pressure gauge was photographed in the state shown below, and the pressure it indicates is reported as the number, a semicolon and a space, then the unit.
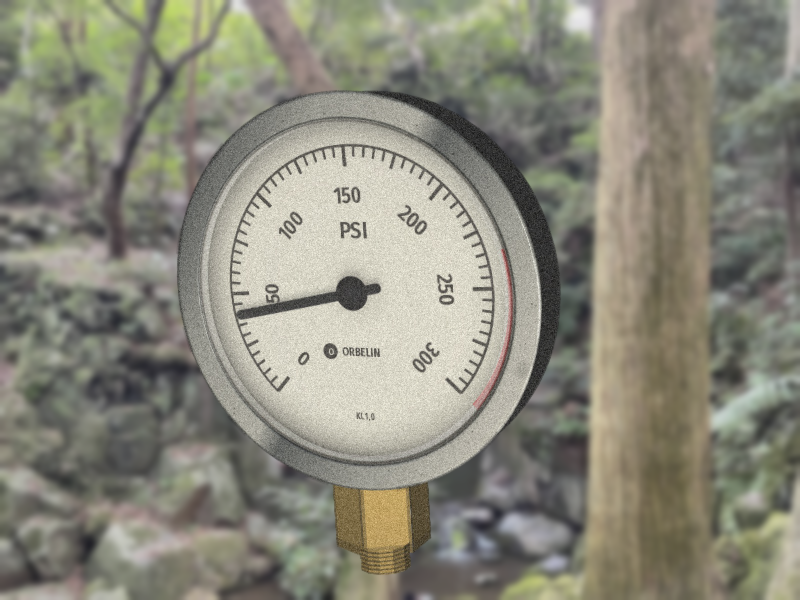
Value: 40; psi
